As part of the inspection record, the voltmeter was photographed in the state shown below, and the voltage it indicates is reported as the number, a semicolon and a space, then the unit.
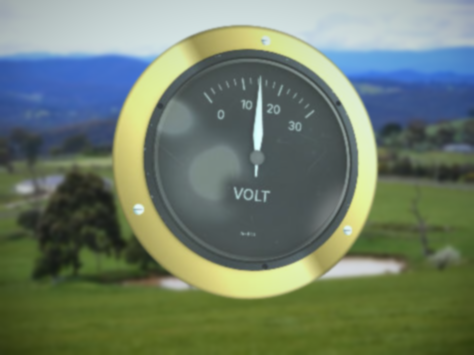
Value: 14; V
